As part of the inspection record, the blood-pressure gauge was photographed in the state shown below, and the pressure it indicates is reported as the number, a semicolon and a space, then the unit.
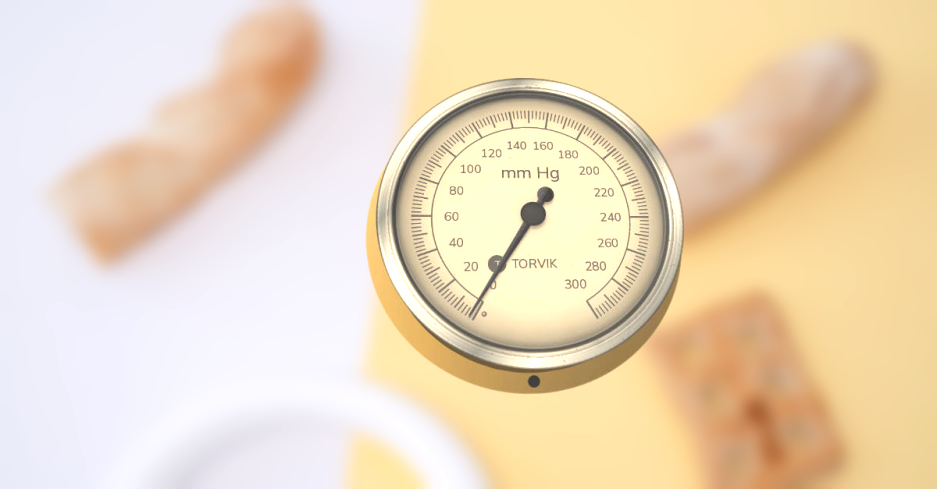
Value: 2; mmHg
